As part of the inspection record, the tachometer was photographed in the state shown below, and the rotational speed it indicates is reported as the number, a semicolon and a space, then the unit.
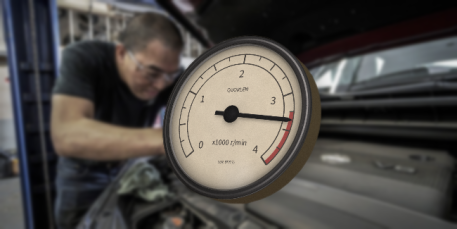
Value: 3375; rpm
